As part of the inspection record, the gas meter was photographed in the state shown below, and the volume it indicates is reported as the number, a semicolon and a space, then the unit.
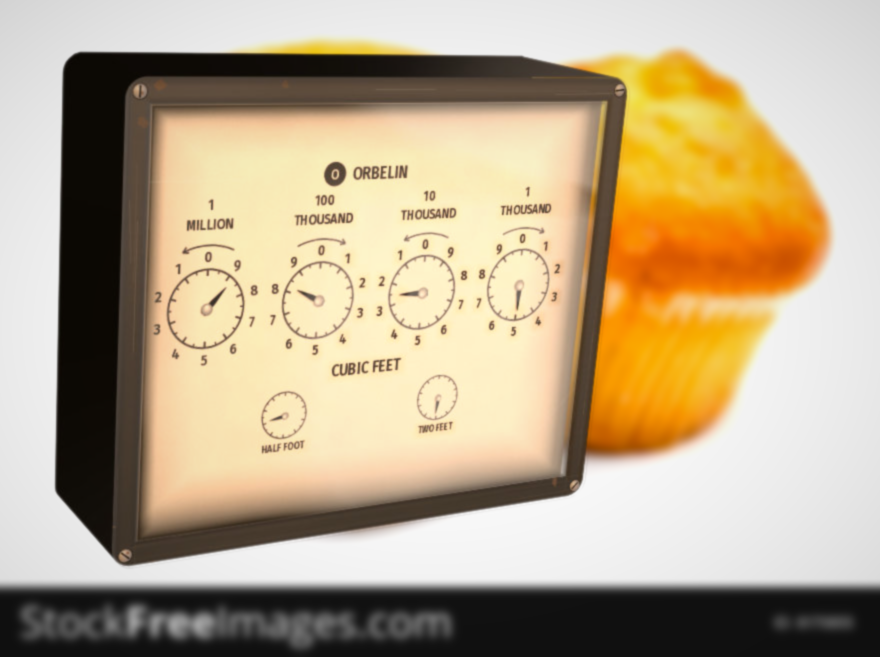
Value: 882500; ft³
